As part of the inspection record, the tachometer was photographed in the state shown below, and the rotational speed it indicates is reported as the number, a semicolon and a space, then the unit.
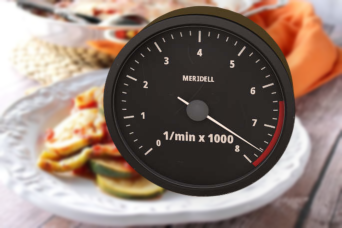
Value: 7600; rpm
